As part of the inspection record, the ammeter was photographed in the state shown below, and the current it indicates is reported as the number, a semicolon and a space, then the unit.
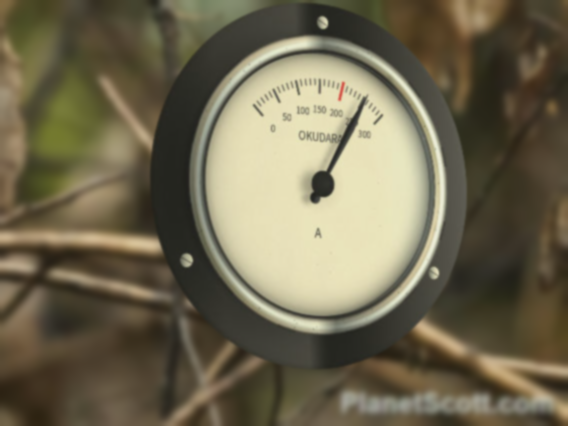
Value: 250; A
